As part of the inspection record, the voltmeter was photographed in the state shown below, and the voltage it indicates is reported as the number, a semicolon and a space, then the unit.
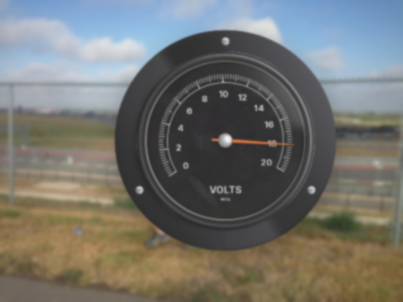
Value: 18; V
